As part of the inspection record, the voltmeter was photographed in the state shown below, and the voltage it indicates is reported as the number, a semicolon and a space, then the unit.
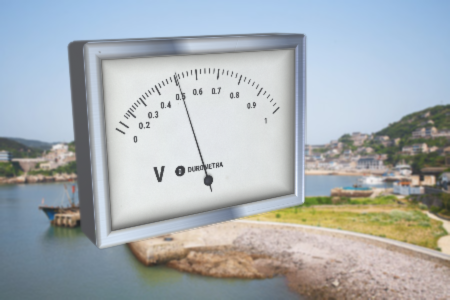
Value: 0.5; V
